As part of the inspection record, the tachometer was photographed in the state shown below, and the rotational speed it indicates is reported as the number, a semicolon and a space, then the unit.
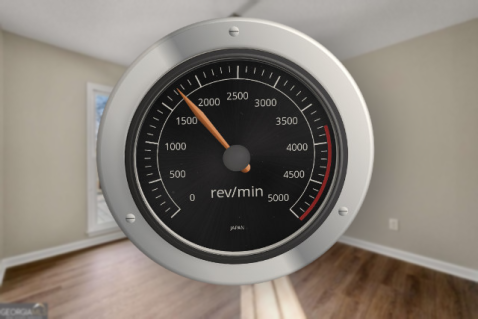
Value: 1750; rpm
